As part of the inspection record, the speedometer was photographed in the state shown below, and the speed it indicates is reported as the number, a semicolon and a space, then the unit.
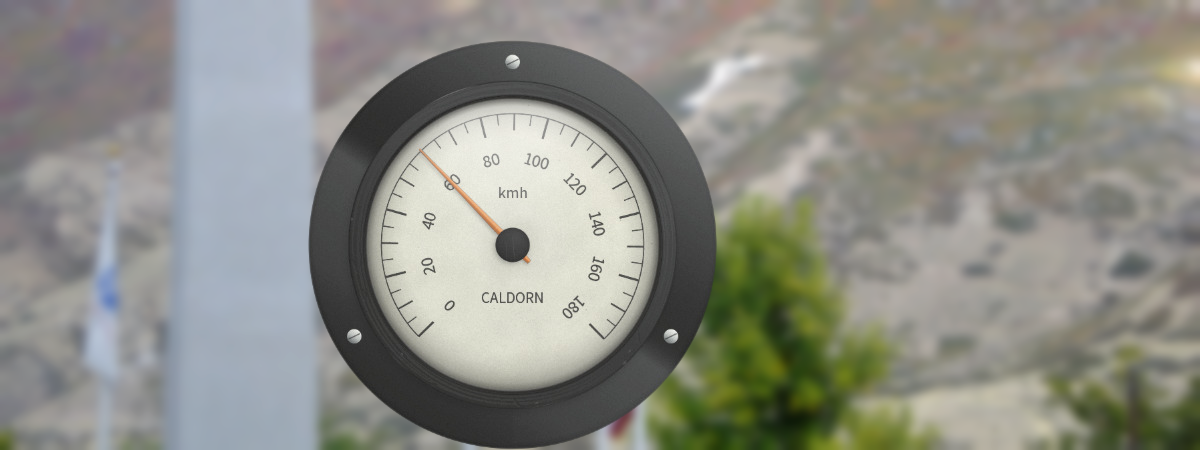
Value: 60; km/h
